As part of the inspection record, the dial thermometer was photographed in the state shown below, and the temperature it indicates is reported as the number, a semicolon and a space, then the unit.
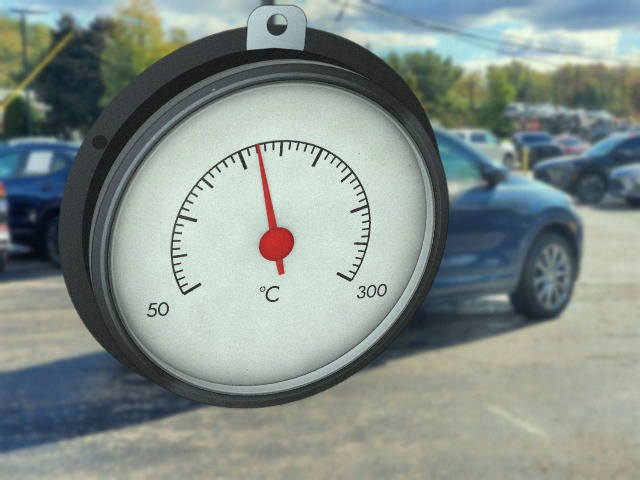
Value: 160; °C
